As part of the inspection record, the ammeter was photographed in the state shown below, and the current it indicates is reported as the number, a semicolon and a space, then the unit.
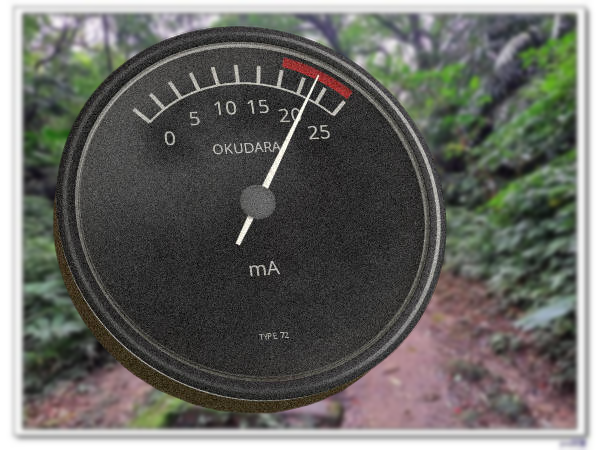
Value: 21.25; mA
